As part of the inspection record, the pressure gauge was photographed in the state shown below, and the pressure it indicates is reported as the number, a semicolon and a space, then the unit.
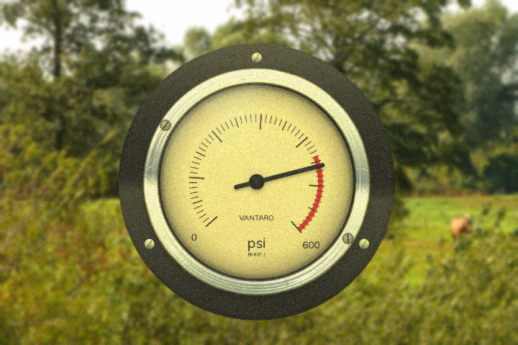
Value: 460; psi
